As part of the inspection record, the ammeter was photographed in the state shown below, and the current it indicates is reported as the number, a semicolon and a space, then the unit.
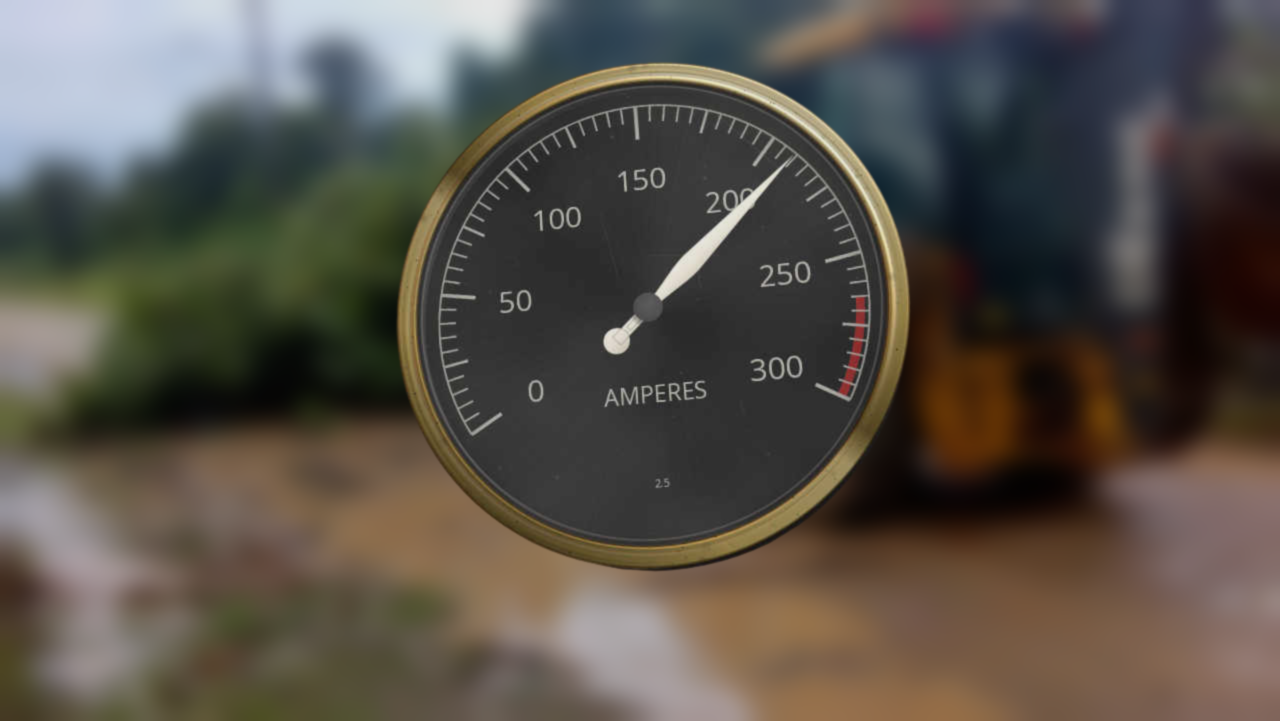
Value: 210; A
